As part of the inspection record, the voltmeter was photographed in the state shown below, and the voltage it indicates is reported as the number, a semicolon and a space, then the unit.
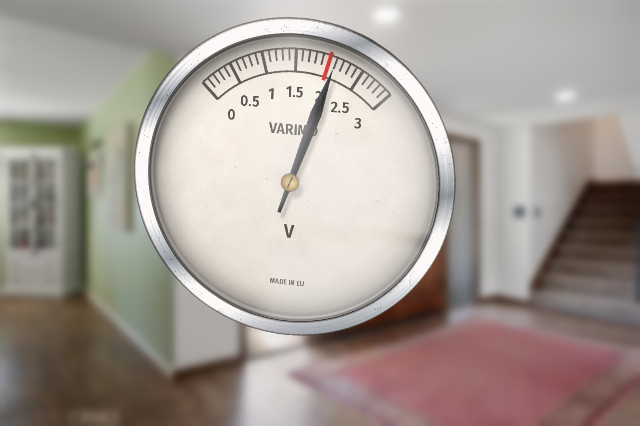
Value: 2.1; V
